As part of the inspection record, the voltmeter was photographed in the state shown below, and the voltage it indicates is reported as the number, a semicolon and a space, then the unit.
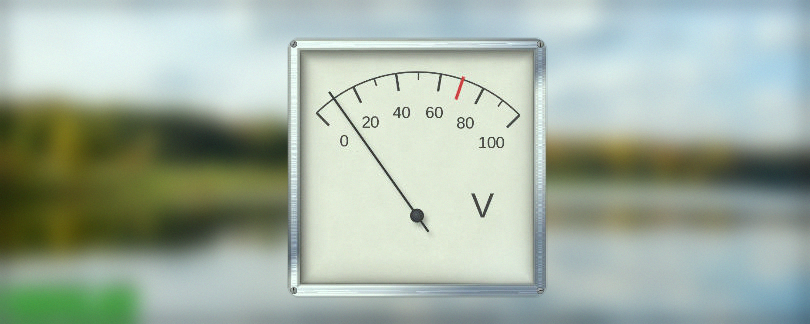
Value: 10; V
